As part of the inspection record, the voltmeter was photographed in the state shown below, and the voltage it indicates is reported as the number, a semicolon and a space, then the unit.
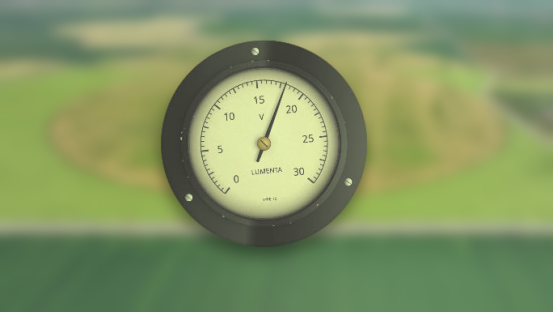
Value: 18; V
